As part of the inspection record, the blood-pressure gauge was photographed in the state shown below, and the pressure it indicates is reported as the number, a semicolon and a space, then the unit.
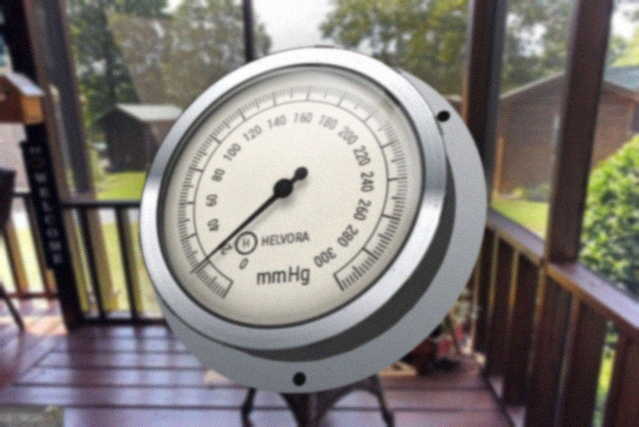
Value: 20; mmHg
